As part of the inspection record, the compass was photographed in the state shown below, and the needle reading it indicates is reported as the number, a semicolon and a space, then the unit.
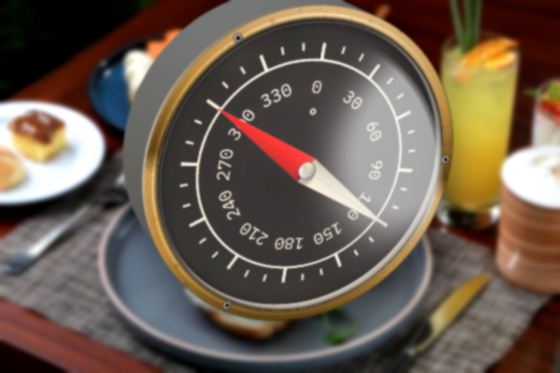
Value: 300; °
